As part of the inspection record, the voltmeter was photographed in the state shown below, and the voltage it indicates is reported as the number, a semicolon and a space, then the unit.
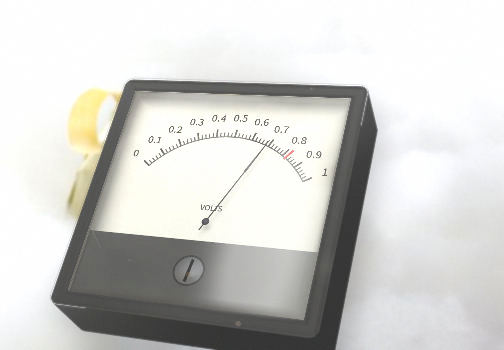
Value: 0.7; V
